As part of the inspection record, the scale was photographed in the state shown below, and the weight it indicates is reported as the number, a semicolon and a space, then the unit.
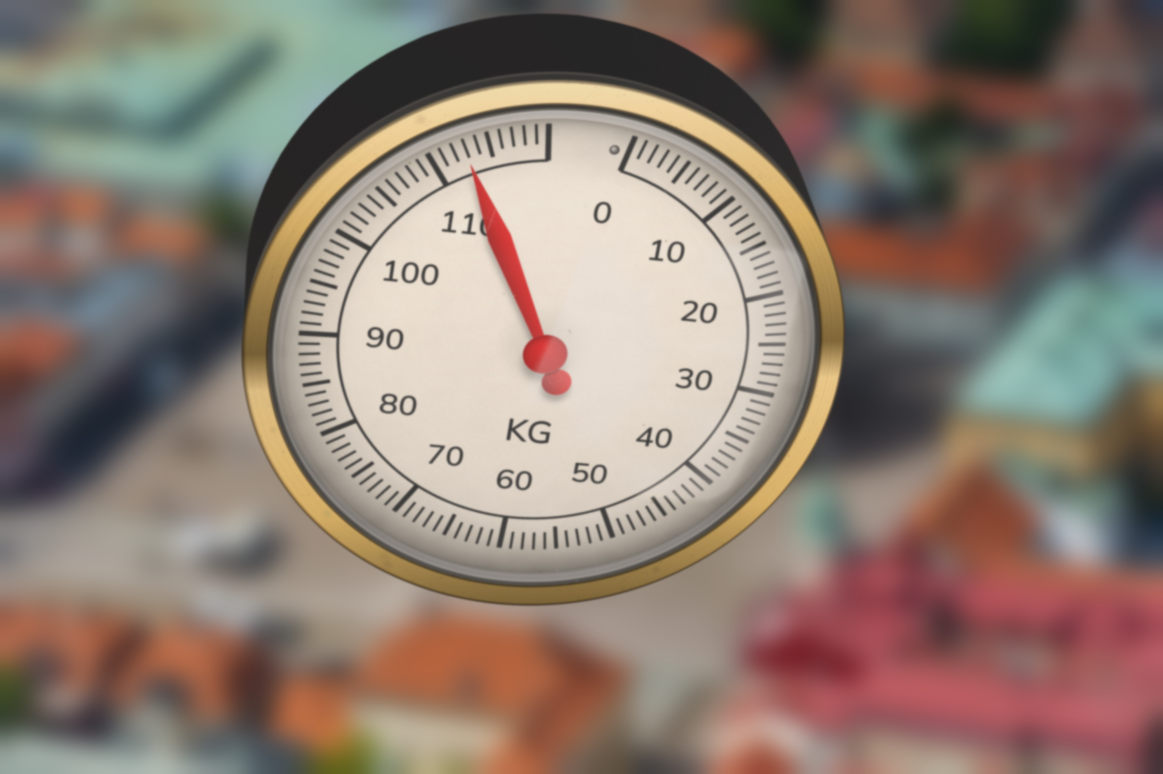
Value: 113; kg
